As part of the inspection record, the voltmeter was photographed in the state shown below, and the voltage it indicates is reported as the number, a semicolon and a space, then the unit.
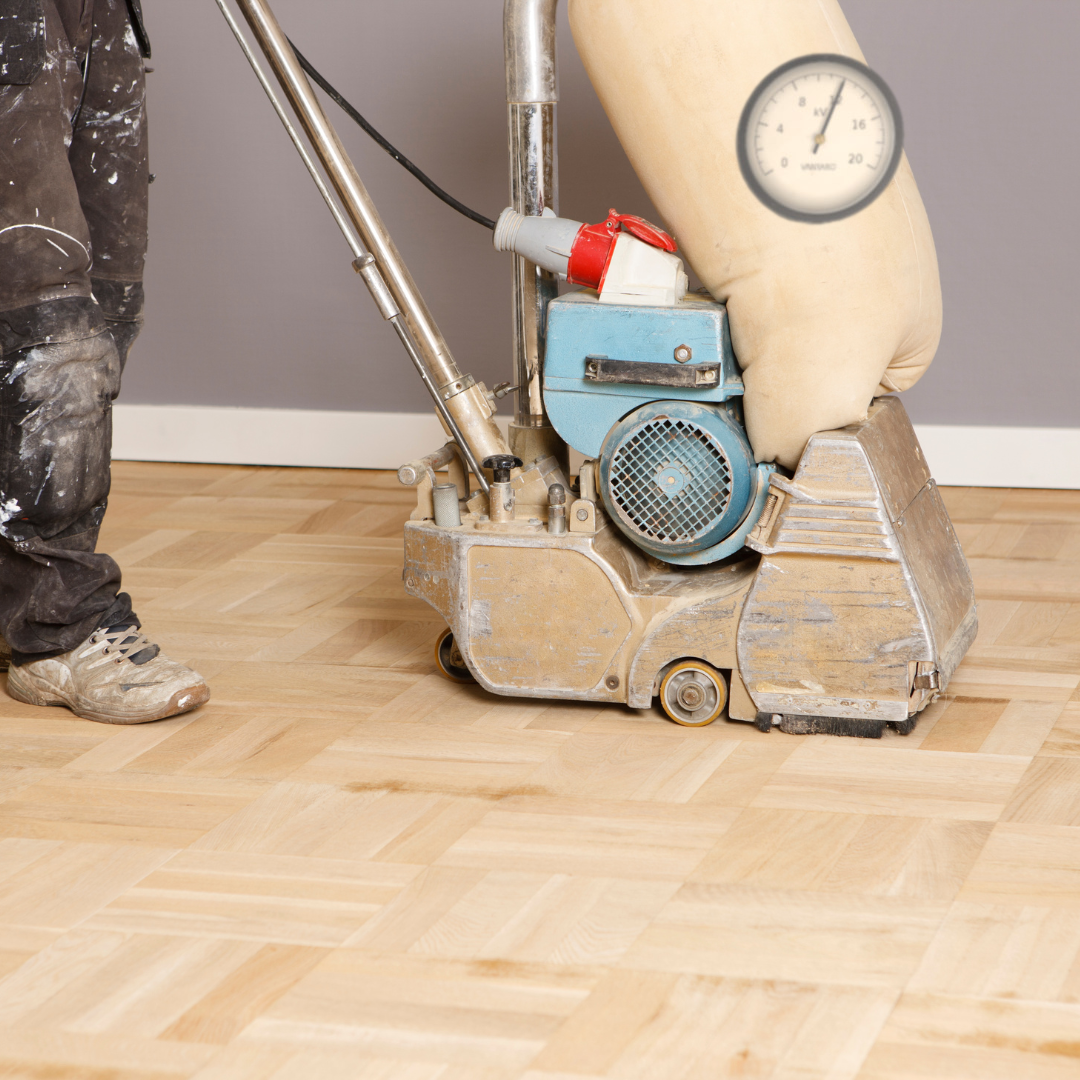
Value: 12; kV
